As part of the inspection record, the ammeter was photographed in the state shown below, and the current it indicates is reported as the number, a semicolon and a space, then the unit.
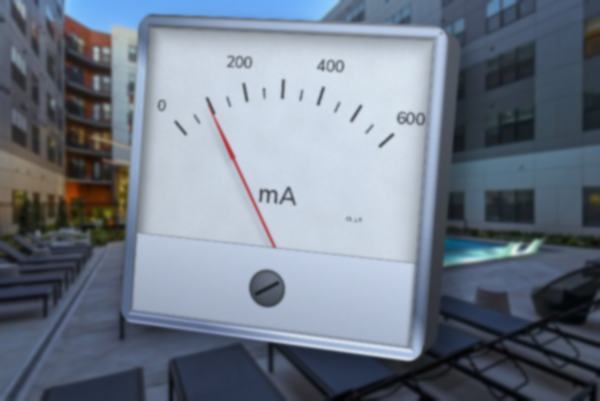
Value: 100; mA
